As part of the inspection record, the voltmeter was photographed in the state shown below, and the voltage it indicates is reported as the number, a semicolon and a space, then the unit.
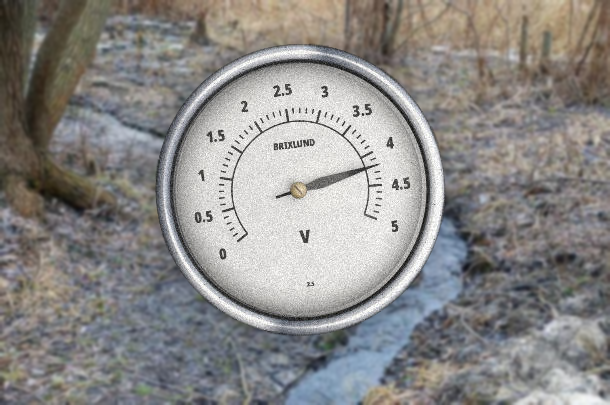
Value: 4.2; V
